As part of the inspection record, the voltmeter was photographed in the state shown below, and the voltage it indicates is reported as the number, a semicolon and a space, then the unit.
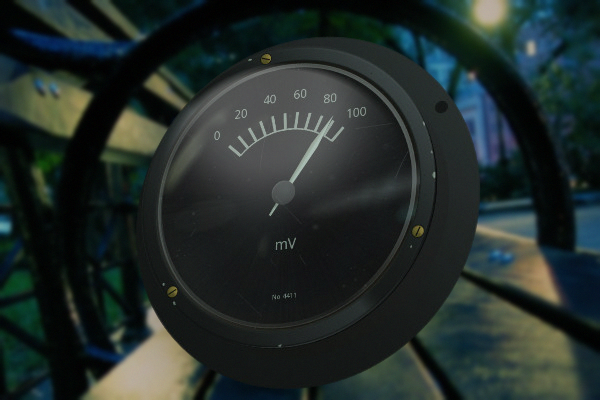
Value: 90; mV
